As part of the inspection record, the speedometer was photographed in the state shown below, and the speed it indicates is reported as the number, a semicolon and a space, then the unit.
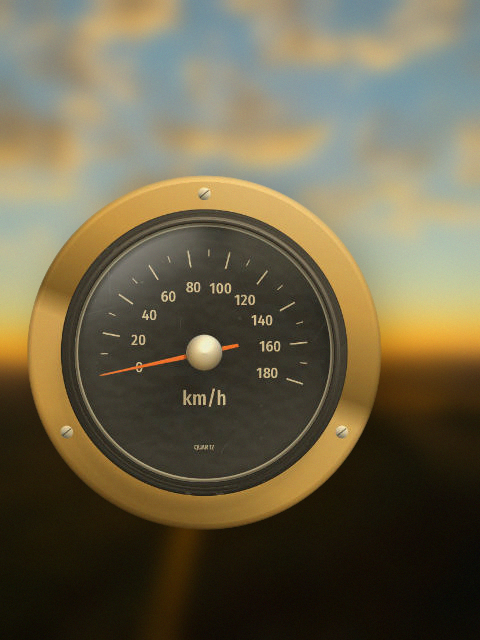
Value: 0; km/h
